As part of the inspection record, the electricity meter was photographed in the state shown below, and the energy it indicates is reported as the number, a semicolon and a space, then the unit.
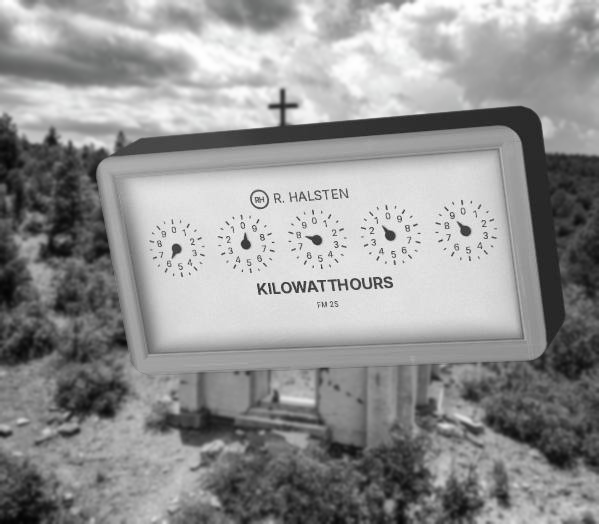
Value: 59809; kWh
